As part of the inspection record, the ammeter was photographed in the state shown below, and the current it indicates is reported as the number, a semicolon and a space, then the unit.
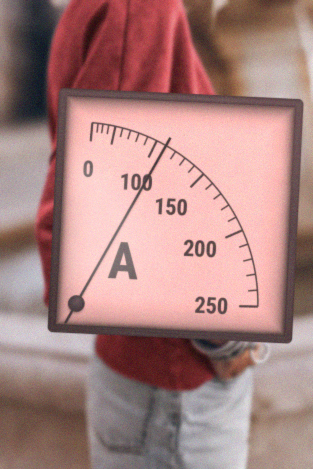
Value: 110; A
